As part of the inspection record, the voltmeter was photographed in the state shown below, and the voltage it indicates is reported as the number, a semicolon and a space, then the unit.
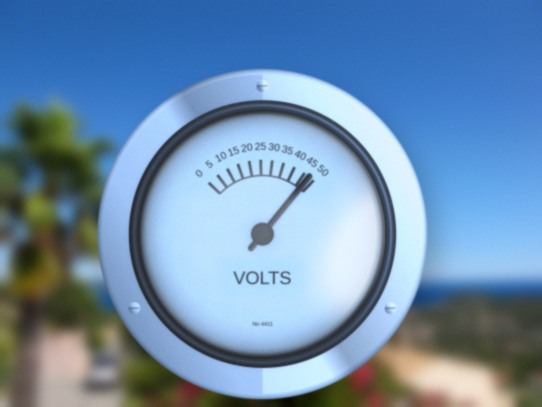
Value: 47.5; V
